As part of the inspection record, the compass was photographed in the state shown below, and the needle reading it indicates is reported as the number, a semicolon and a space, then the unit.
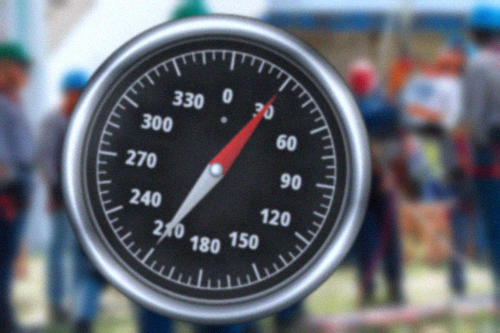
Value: 30; °
